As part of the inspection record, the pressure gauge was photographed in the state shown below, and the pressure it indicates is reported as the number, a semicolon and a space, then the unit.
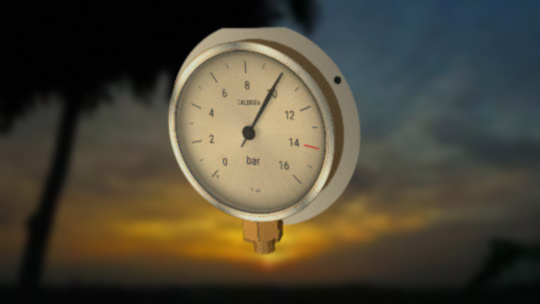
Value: 10; bar
